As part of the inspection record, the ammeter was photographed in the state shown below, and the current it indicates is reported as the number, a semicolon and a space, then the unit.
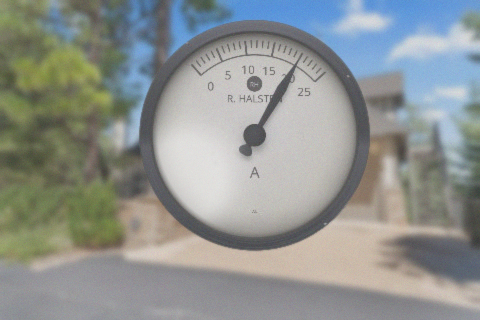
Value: 20; A
